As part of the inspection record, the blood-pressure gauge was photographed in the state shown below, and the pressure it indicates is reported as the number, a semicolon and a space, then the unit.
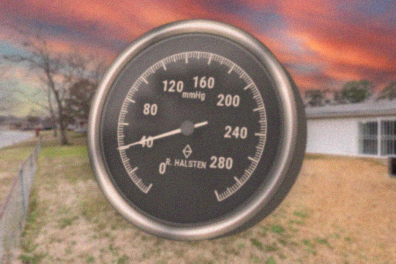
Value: 40; mmHg
